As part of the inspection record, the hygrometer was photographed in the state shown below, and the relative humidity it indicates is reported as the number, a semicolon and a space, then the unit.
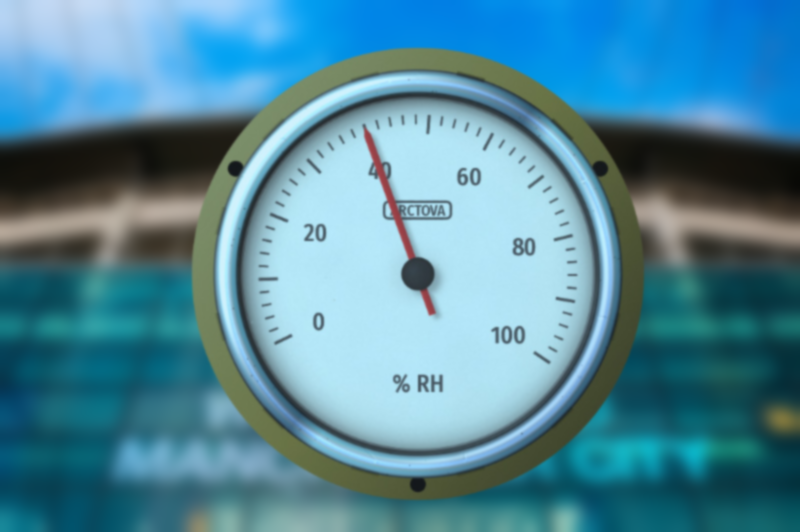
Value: 40; %
